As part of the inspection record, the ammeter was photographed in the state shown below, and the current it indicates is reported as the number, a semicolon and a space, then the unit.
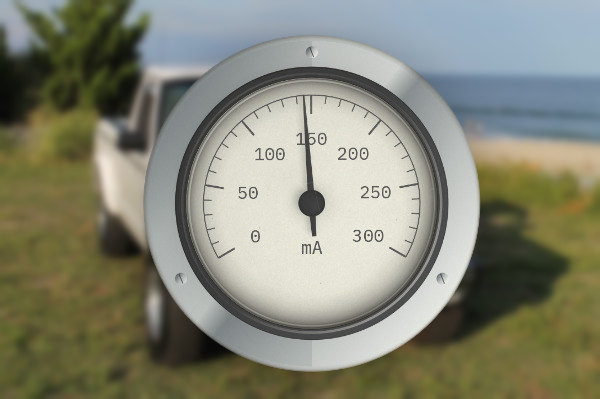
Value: 145; mA
